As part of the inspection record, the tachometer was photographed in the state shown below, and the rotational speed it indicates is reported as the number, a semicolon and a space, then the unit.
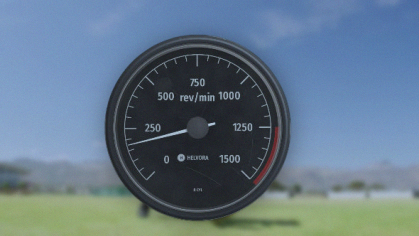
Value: 175; rpm
